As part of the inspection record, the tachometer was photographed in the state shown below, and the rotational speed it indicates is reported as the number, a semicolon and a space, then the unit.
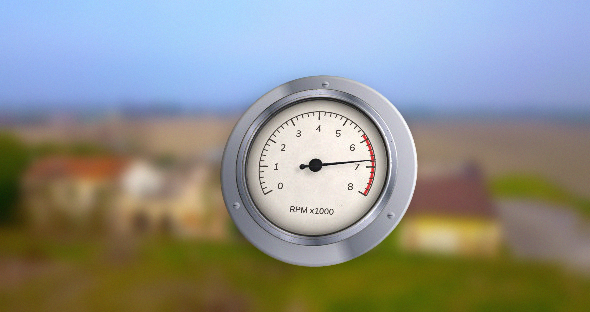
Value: 6800; rpm
